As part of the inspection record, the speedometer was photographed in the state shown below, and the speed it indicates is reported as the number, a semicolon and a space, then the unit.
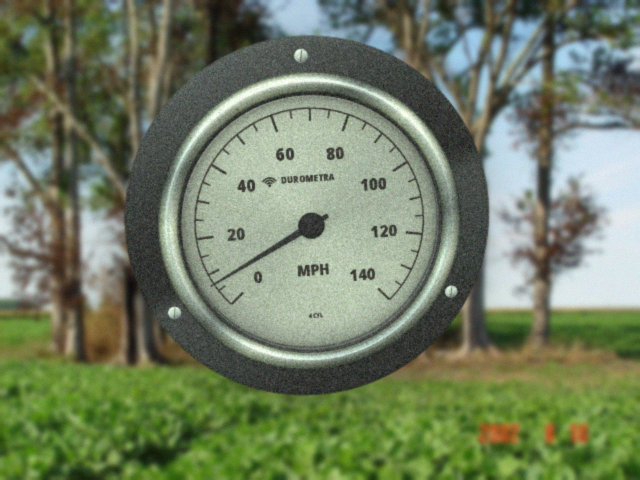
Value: 7.5; mph
